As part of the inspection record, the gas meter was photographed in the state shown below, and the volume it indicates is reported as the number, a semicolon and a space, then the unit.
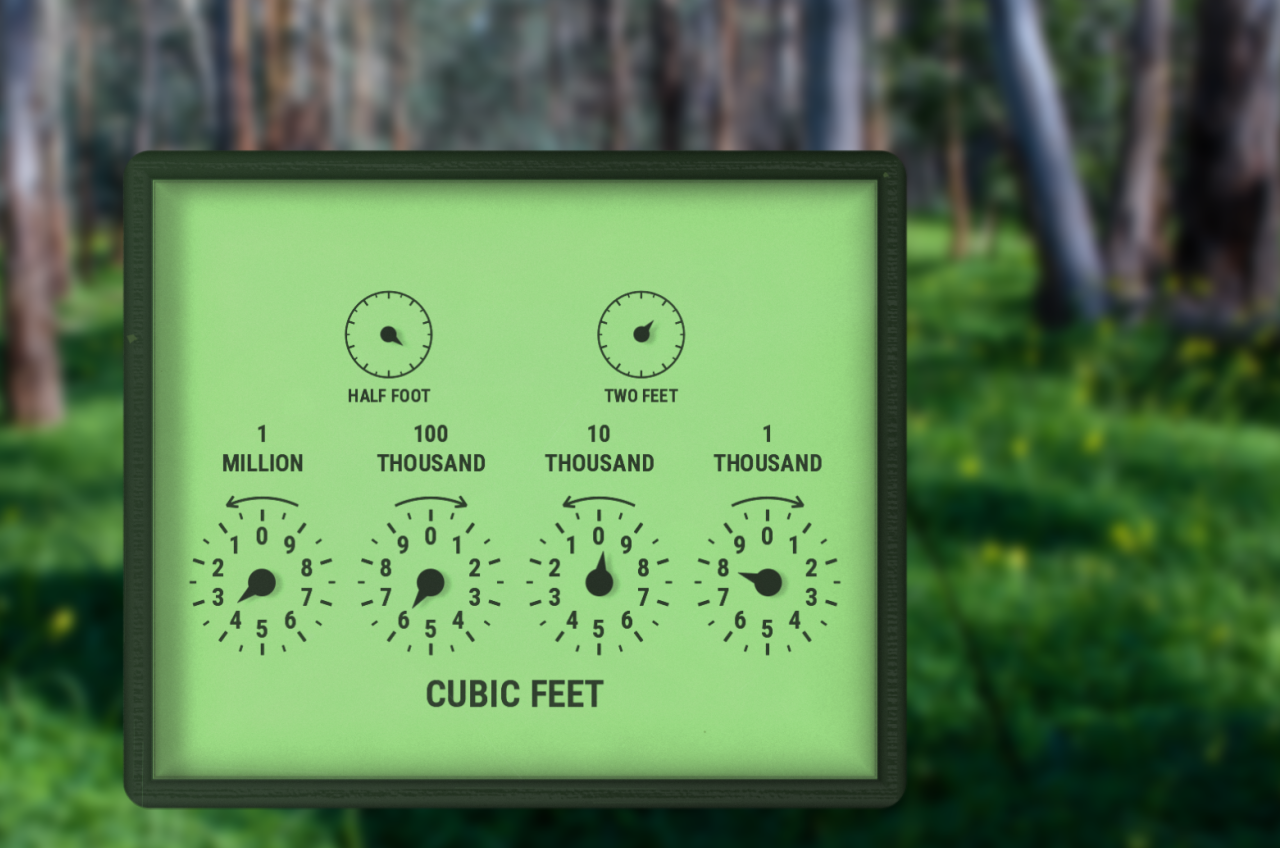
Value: 359800; ft³
